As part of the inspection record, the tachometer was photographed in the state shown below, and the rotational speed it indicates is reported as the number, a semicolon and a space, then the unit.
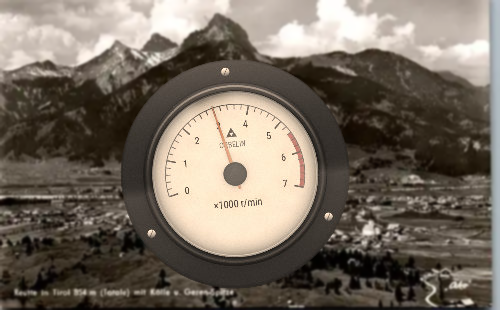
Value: 3000; rpm
